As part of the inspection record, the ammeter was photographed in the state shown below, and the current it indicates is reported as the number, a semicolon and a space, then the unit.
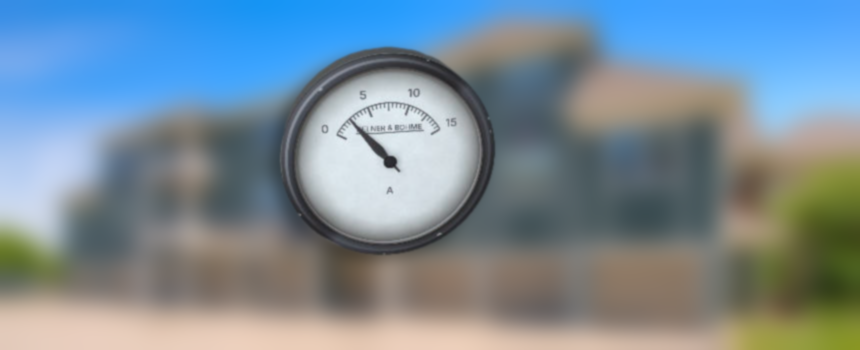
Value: 2.5; A
